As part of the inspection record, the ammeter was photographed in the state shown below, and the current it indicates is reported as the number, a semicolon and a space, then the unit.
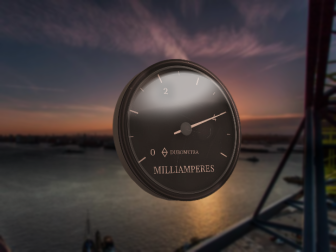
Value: 4; mA
